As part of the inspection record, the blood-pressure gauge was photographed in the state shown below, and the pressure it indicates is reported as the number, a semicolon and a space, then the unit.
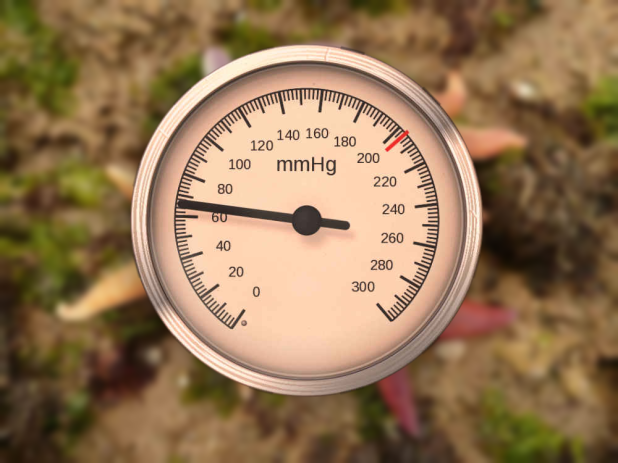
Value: 66; mmHg
